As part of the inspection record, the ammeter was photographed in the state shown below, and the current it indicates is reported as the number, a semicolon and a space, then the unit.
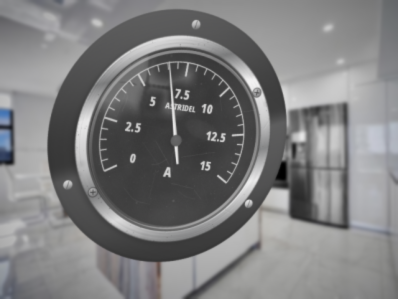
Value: 6.5; A
